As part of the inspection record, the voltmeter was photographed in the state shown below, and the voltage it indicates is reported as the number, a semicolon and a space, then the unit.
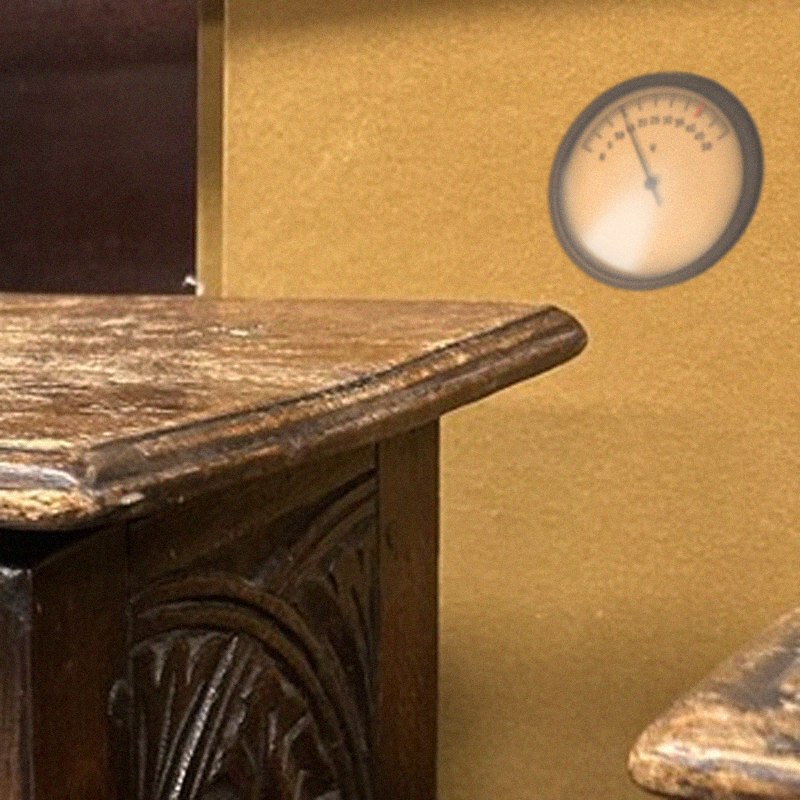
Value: 15; V
